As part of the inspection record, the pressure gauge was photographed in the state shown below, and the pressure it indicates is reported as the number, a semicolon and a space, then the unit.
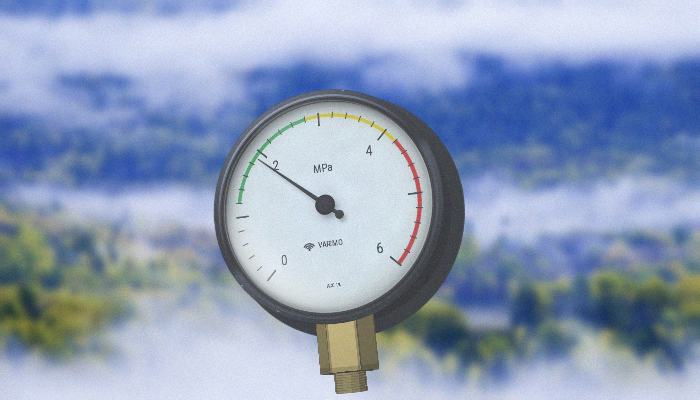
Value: 1.9; MPa
